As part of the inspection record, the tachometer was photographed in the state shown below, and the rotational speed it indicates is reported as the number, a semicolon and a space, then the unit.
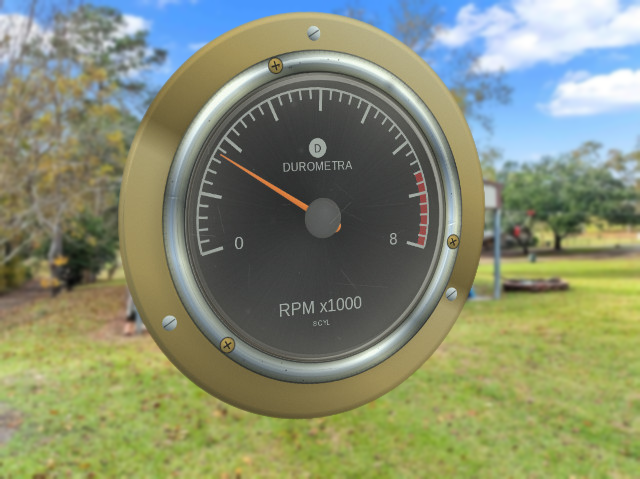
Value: 1700; rpm
